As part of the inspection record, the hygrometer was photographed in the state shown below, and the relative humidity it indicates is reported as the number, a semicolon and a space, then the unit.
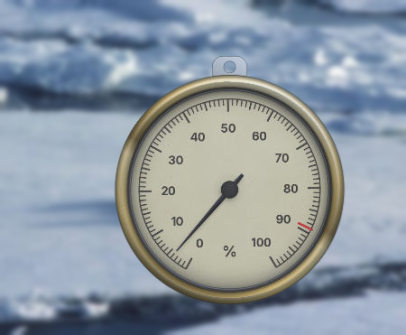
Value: 4; %
